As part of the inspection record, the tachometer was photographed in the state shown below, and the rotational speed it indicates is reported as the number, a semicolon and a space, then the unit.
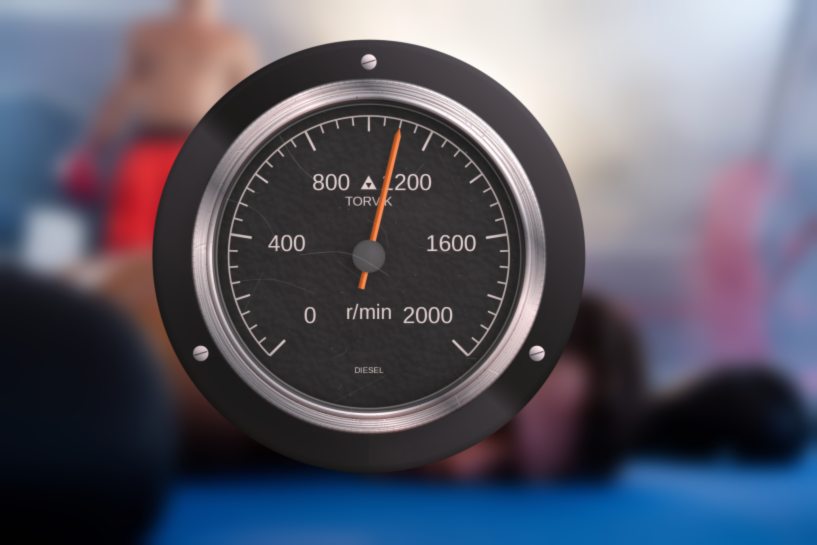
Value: 1100; rpm
